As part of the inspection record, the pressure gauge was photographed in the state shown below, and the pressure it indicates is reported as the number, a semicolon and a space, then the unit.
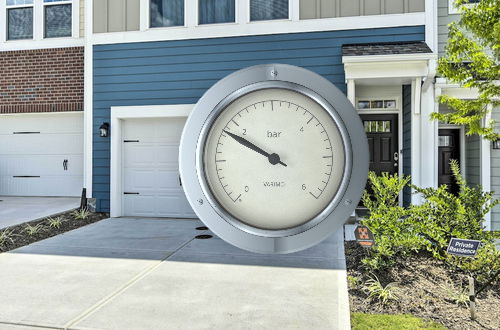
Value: 1.7; bar
